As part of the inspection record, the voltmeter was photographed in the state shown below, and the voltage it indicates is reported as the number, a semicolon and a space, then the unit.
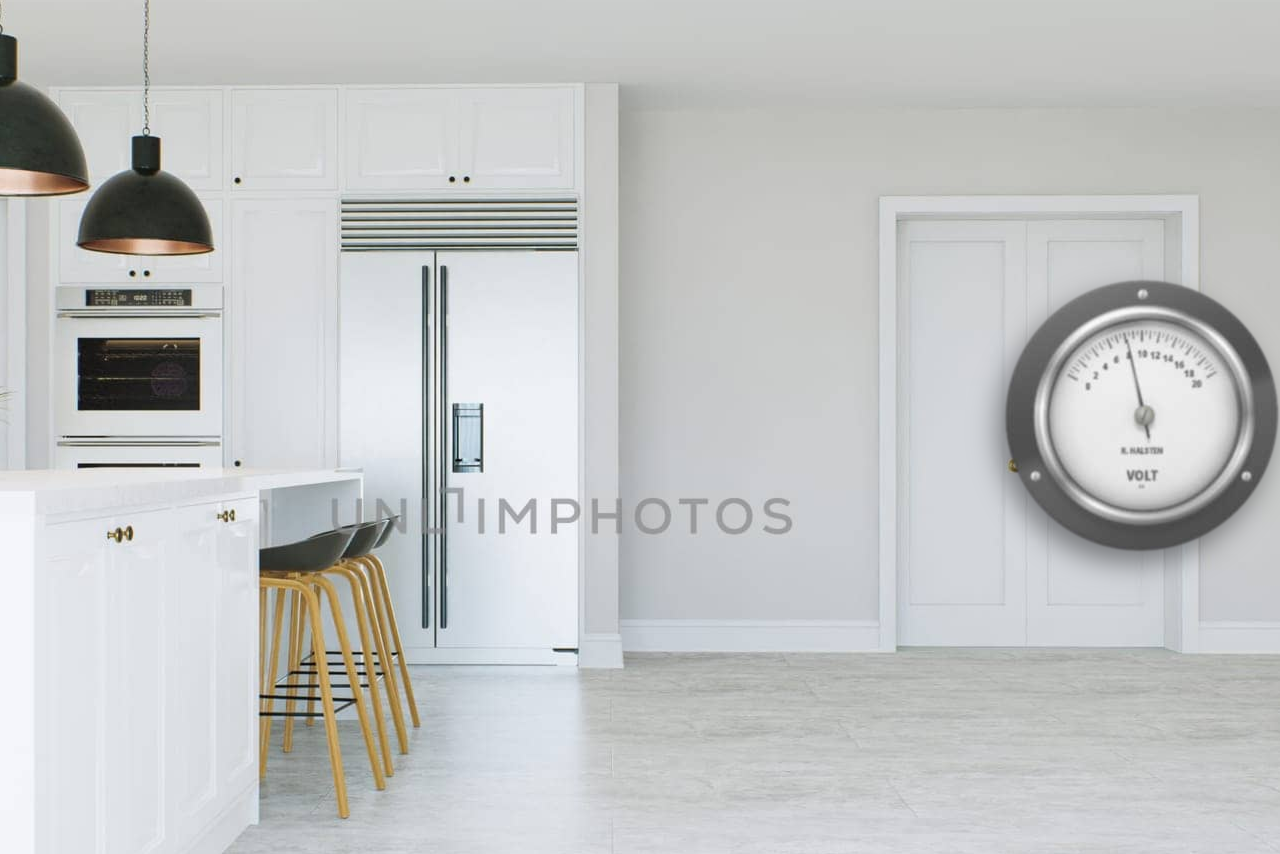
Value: 8; V
